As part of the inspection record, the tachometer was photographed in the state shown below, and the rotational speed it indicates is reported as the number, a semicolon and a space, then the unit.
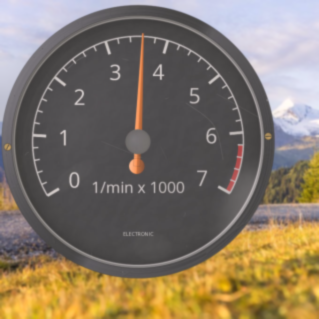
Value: 3600; rpm
